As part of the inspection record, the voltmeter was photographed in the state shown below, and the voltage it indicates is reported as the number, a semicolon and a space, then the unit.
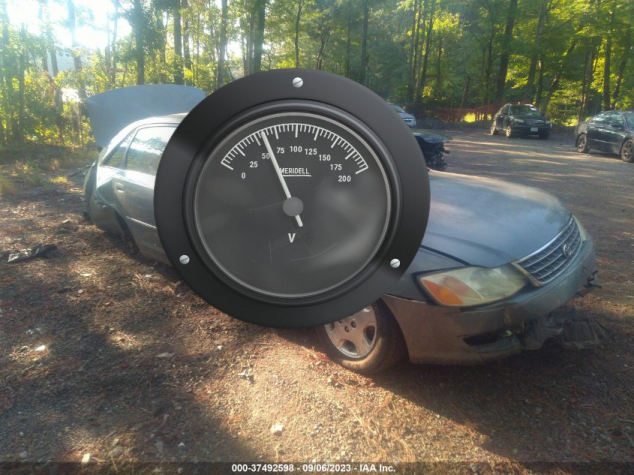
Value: 60; V
